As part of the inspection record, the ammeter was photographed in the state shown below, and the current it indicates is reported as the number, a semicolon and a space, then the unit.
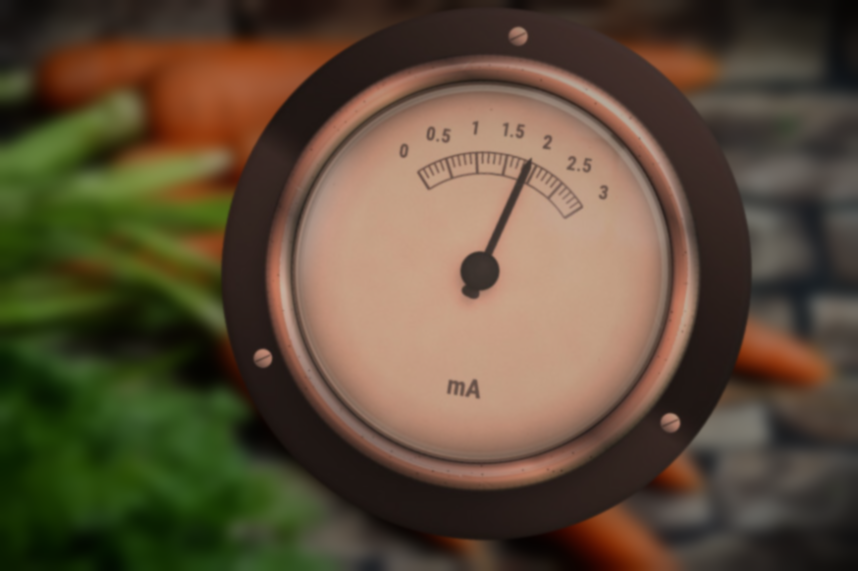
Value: 1.9; mA
